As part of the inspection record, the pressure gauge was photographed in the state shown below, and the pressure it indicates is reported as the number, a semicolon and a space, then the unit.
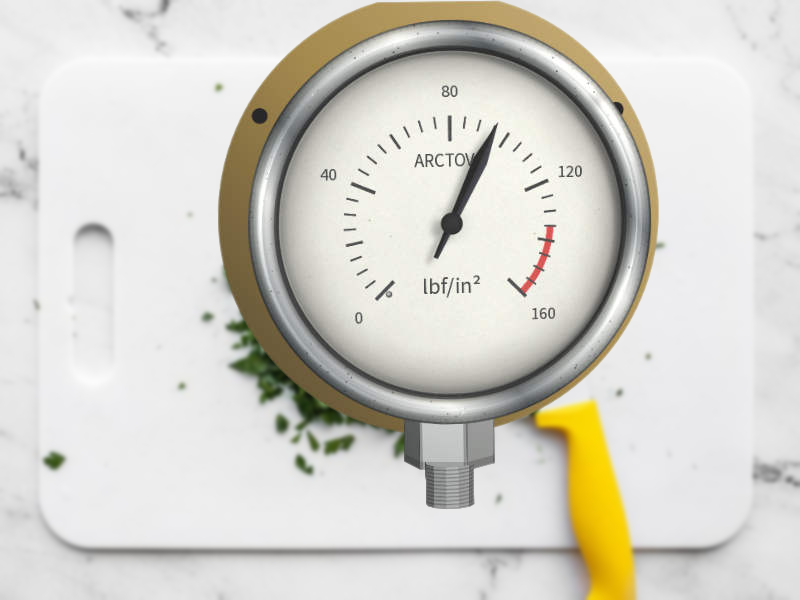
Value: 95; psi
